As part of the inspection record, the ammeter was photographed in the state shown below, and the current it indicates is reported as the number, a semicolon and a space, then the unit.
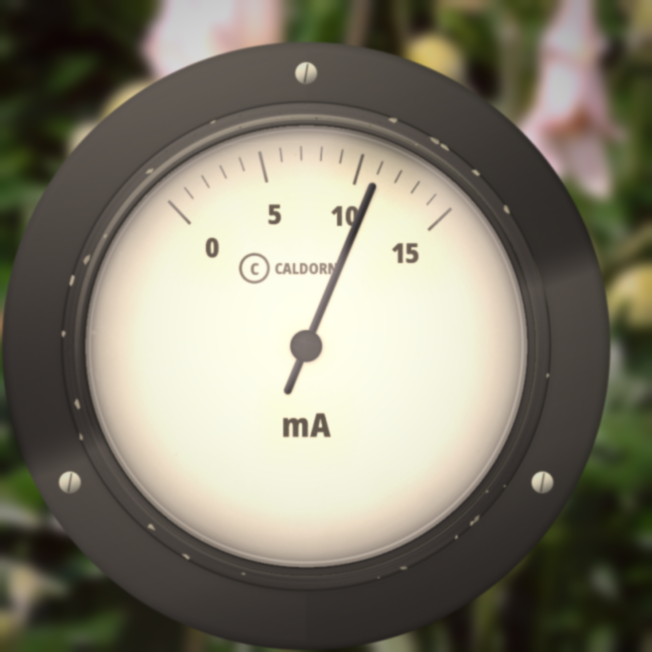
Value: 11; mA
